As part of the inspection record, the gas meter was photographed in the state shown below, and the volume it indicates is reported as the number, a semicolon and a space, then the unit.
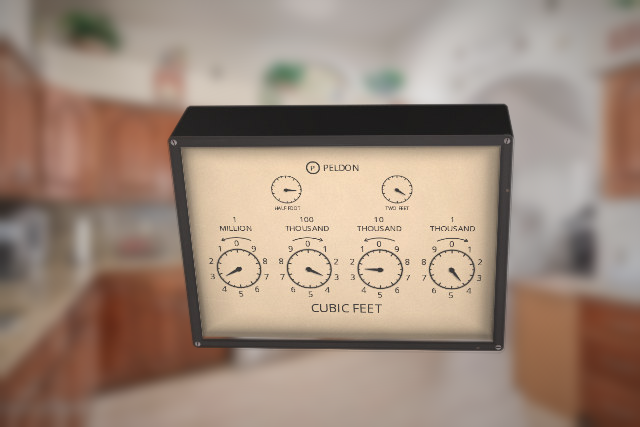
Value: 332400; ft³
